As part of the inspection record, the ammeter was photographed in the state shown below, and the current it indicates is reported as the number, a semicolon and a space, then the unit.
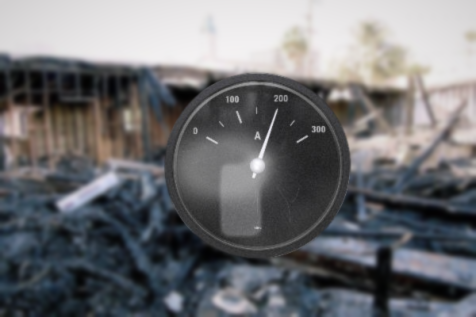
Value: 200; A
